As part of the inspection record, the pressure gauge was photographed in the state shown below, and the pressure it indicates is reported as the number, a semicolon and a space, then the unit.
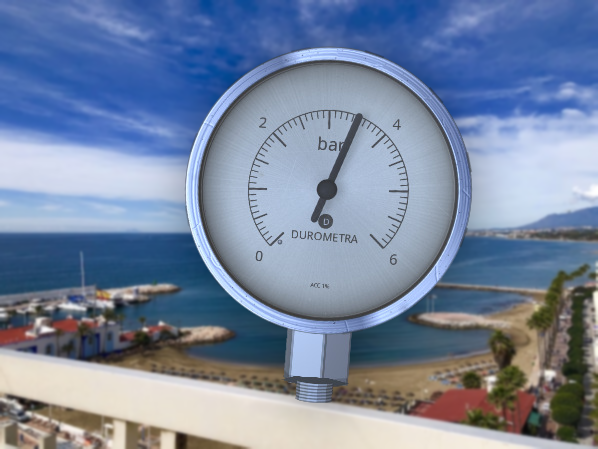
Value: 3.5; bar
